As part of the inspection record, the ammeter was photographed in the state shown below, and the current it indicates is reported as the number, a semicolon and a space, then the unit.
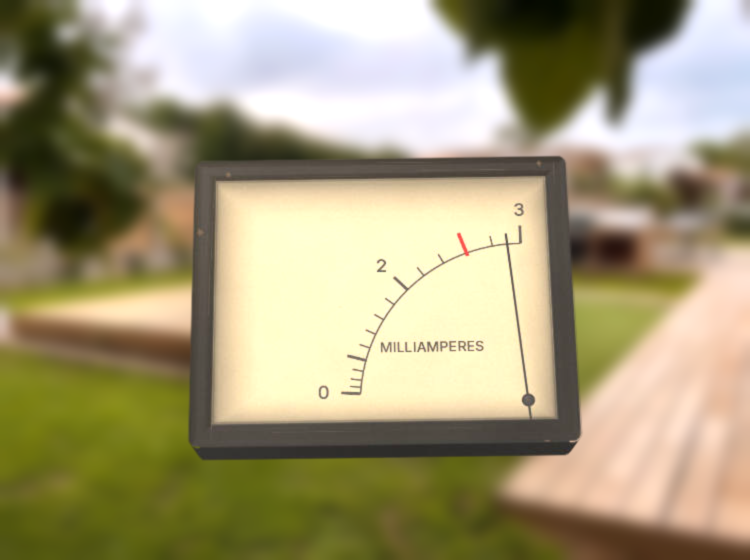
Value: 2.9; mA
